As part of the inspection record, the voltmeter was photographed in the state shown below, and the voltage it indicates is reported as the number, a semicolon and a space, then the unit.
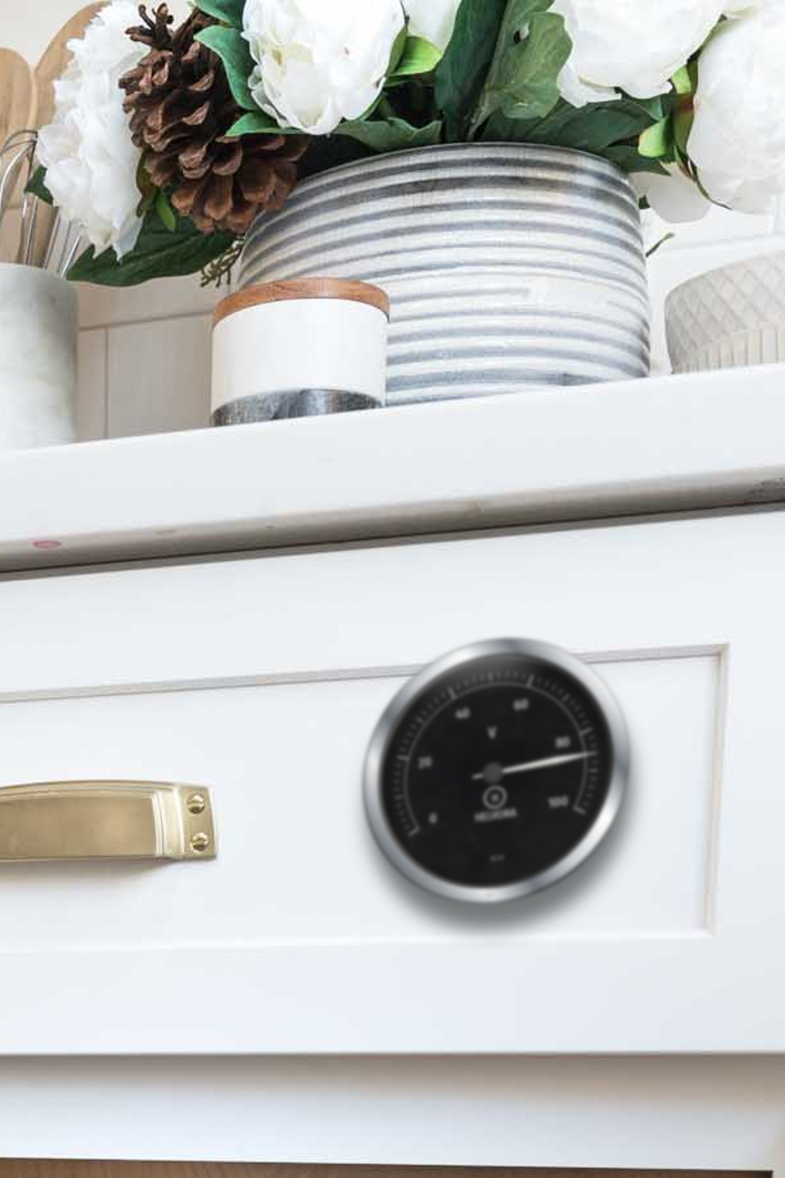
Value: 86; V
